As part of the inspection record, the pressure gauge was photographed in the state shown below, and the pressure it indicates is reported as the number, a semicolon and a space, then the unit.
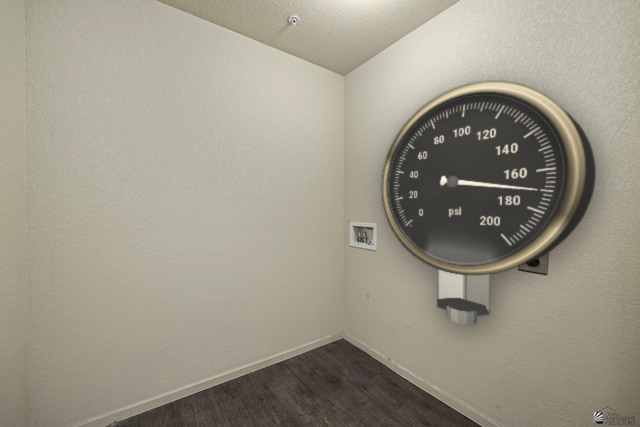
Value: 170; psi
